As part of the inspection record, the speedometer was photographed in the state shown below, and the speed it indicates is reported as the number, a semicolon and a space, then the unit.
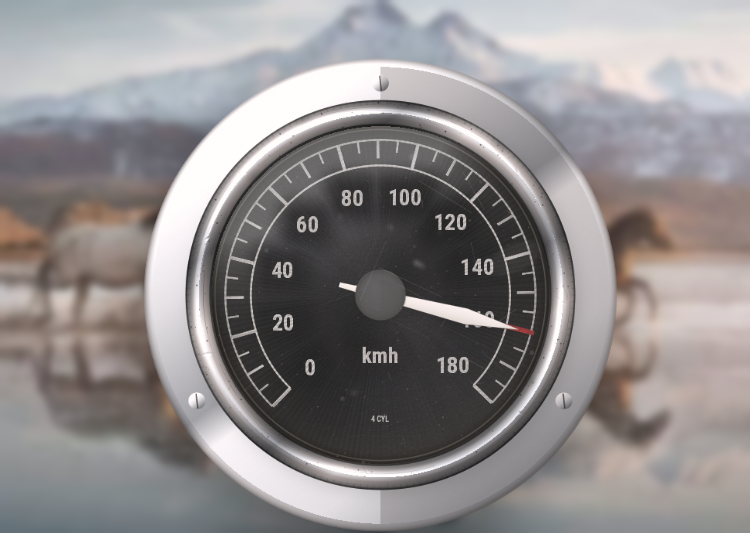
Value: 160; km/h
